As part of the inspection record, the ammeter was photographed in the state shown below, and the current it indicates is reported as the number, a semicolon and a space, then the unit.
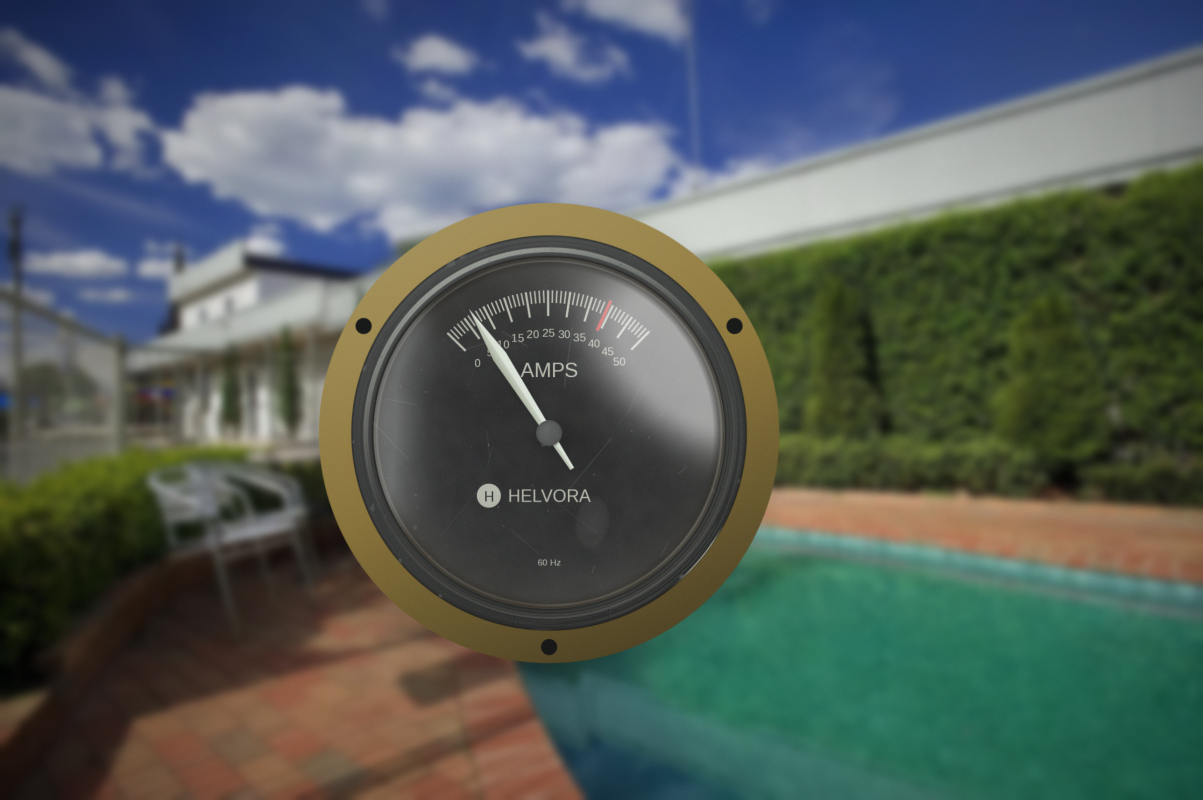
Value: 7; A
